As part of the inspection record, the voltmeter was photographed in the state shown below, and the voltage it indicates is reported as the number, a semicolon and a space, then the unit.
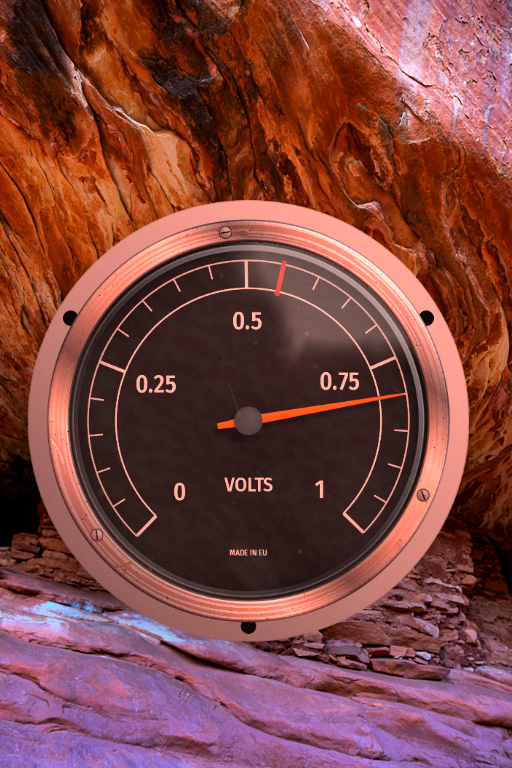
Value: 0.8; V
